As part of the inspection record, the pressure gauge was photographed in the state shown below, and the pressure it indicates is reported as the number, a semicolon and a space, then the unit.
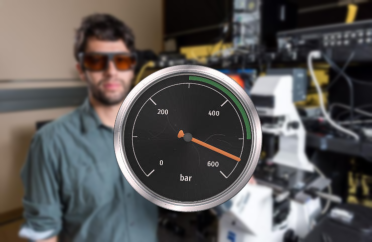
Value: 550; bar
